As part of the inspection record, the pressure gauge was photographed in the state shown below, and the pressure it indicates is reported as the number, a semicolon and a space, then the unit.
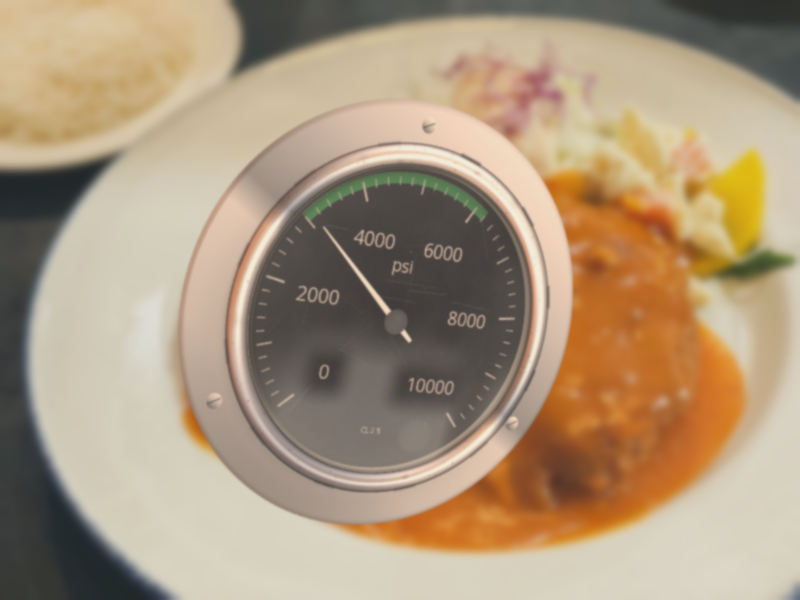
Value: 3100; psi
